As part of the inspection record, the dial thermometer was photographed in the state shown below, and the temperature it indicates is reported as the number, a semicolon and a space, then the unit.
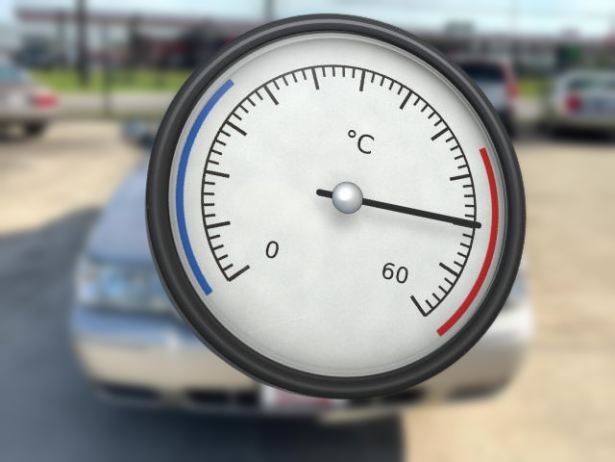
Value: 50; °C
